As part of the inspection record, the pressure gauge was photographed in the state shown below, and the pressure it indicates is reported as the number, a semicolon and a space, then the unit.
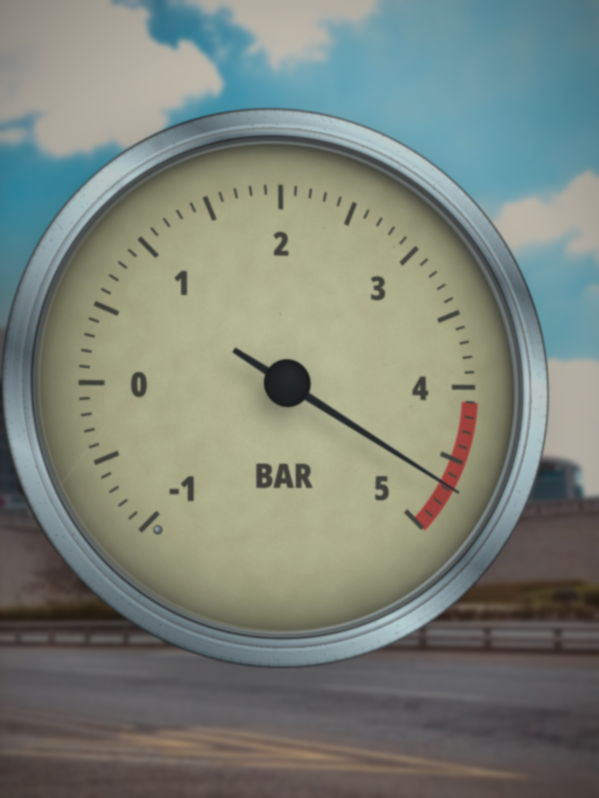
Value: 4.7; bar
